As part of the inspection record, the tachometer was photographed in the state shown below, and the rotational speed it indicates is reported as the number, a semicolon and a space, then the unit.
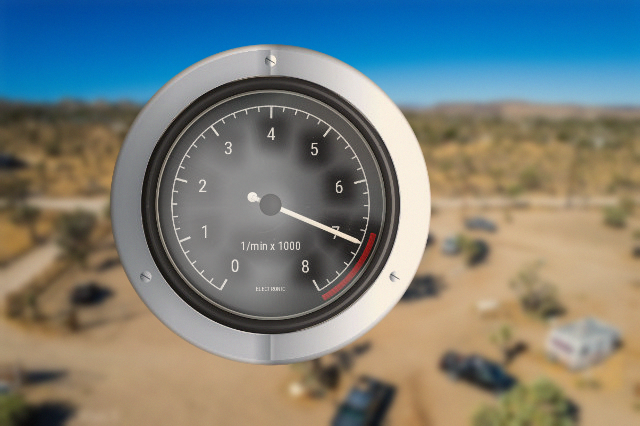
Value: 7000; rpm
